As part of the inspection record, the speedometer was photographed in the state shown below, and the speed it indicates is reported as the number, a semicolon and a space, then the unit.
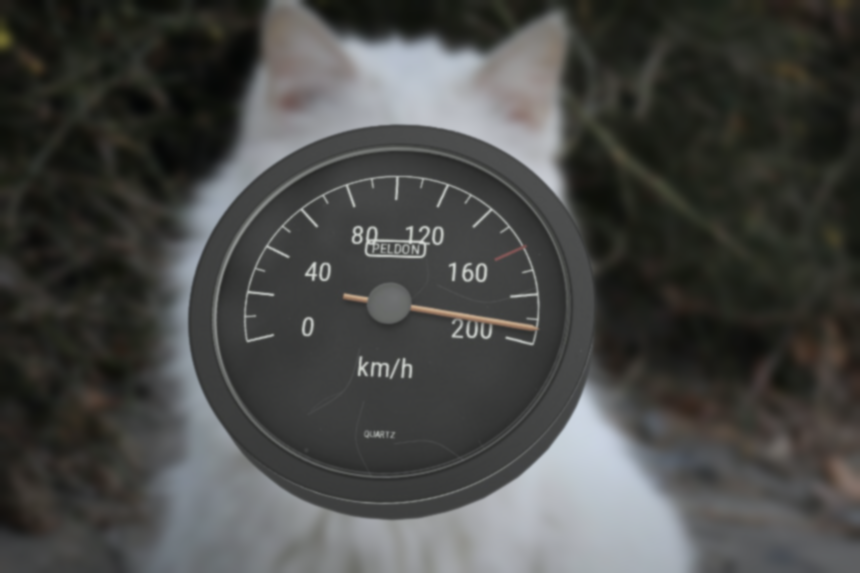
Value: 195; km/h
